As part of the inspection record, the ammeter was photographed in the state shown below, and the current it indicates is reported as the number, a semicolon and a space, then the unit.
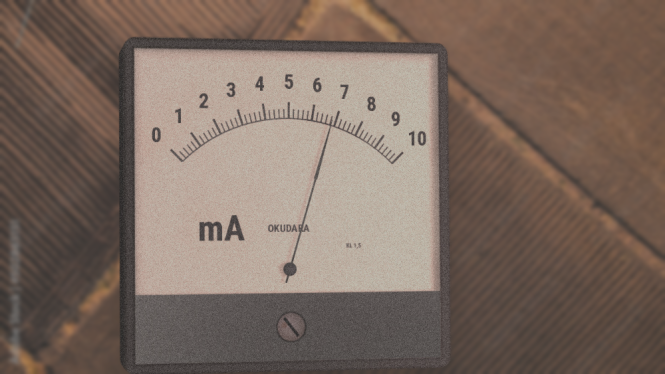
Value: 6.8; mA
